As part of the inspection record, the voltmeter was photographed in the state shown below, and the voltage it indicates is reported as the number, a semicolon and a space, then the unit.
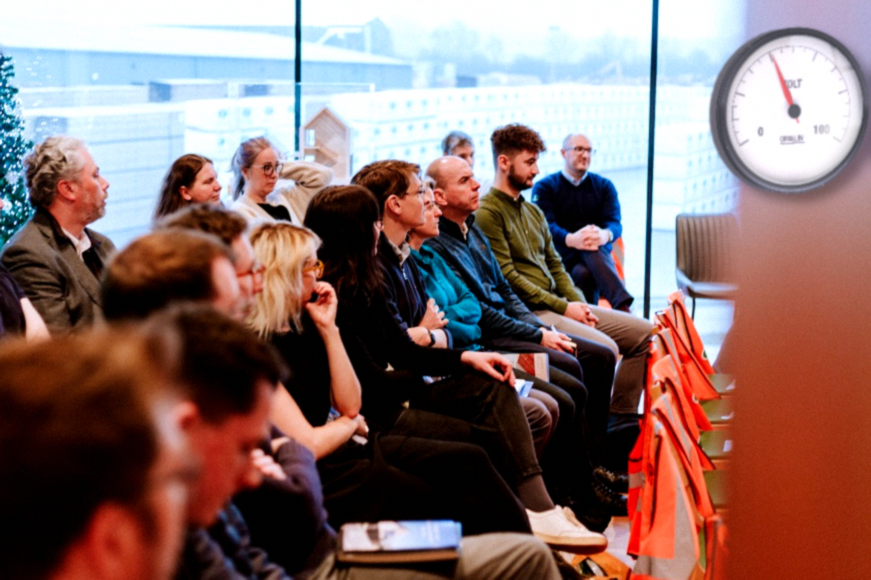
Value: 40; V
